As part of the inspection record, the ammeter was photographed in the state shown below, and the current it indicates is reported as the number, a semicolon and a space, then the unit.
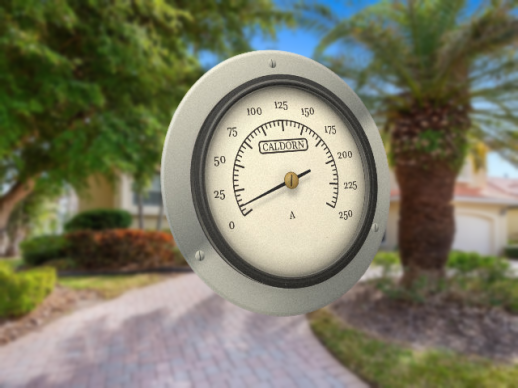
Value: 10; A
